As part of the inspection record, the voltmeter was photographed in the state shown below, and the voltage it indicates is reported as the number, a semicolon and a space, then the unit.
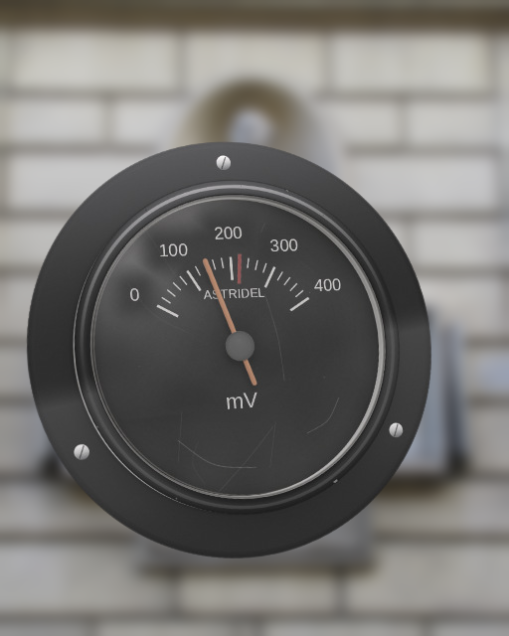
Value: 140; mV
